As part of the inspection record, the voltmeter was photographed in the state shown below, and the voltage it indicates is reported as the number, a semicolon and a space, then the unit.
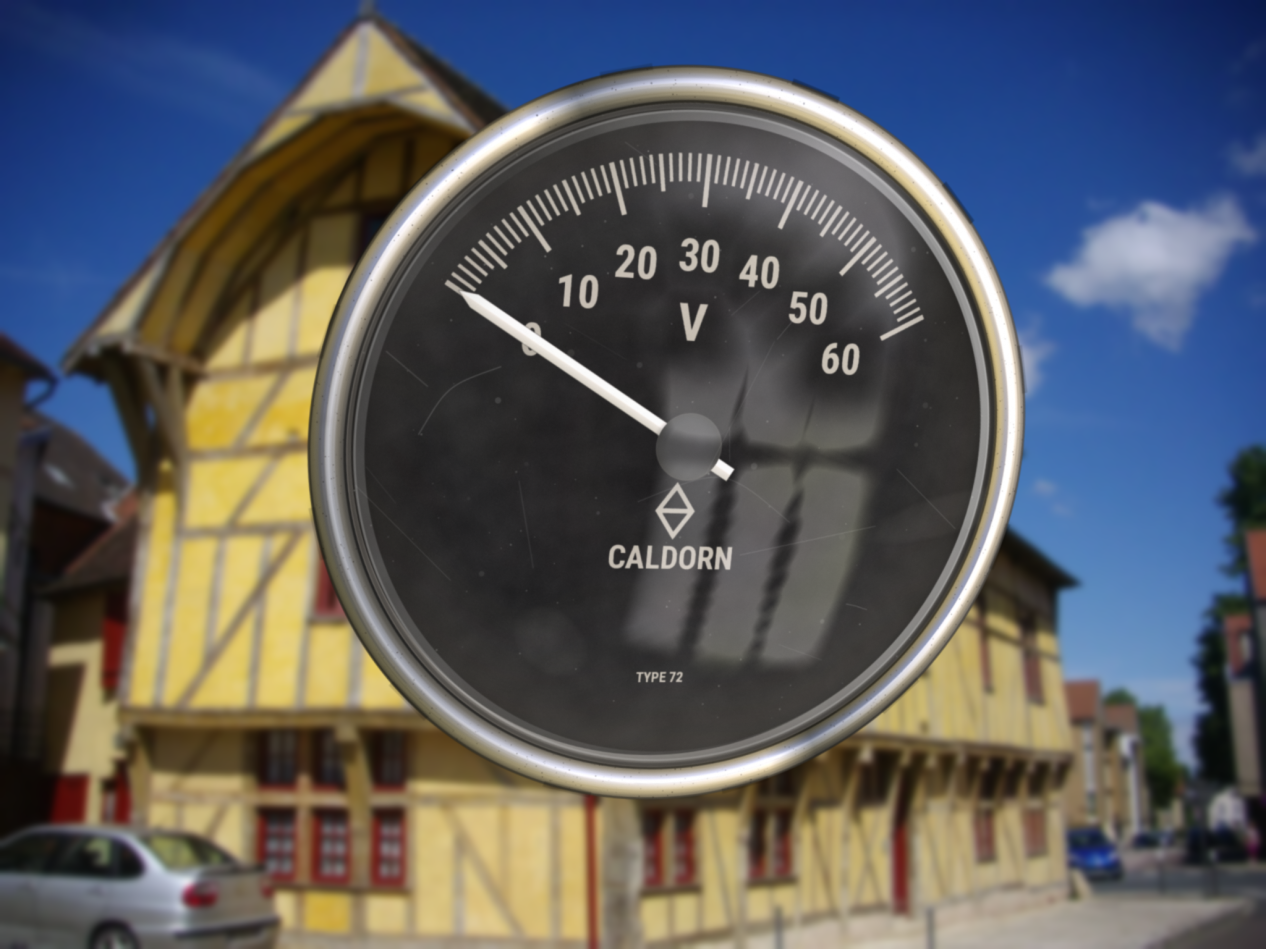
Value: 0; V
